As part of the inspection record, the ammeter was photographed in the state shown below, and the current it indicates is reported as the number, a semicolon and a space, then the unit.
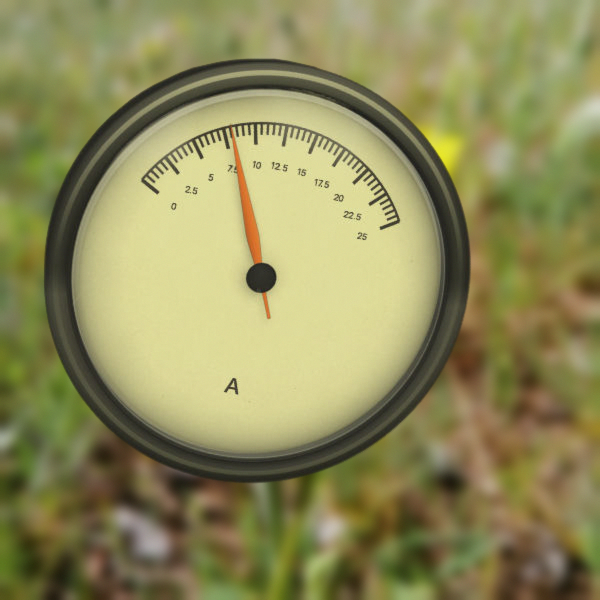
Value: 8; A
